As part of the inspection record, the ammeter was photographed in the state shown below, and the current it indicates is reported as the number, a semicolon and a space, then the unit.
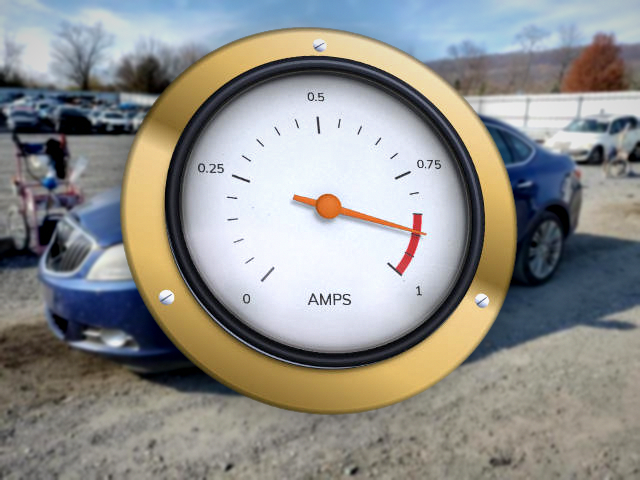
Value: 0.9; A
